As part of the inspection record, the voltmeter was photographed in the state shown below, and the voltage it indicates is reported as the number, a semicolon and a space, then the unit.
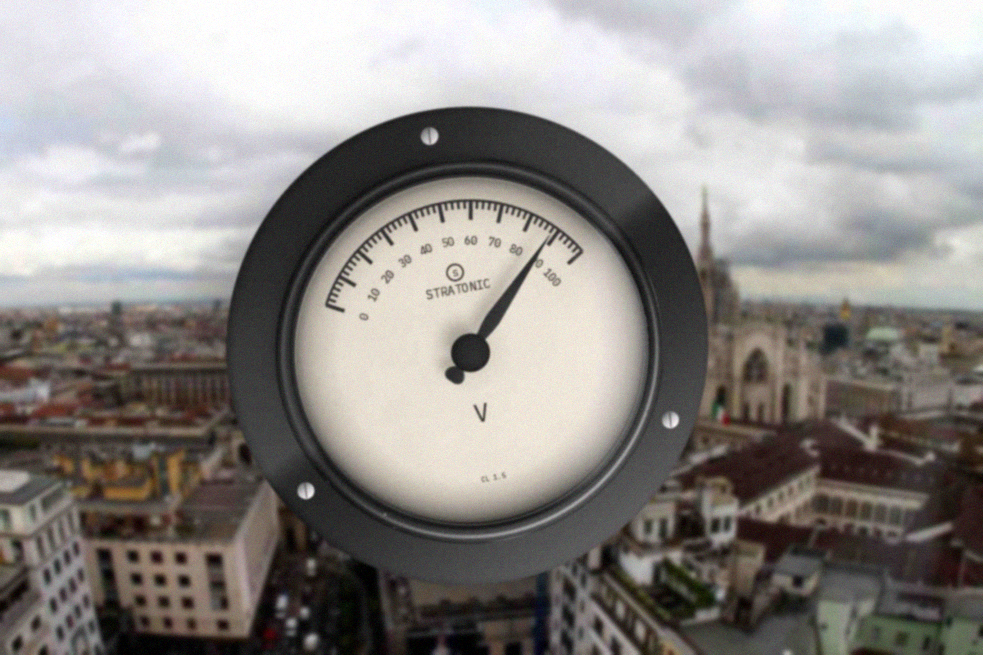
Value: 88; V
